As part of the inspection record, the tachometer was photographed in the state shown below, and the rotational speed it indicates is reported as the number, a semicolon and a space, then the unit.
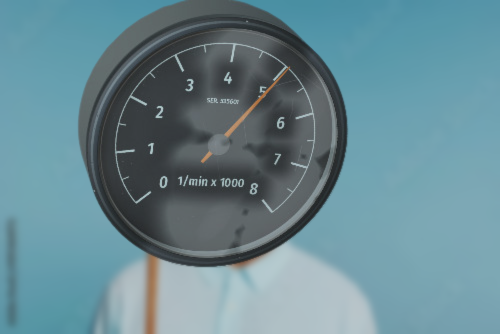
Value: 5000; rpm
